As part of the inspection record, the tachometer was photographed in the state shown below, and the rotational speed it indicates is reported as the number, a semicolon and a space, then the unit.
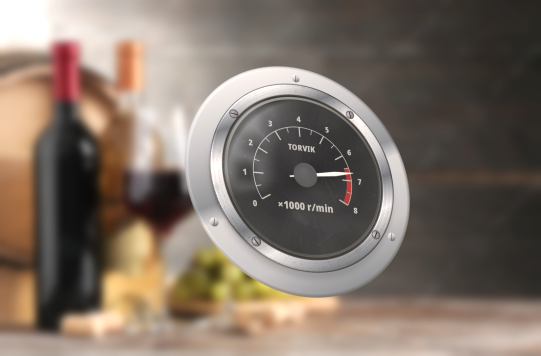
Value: 6750; rpm
